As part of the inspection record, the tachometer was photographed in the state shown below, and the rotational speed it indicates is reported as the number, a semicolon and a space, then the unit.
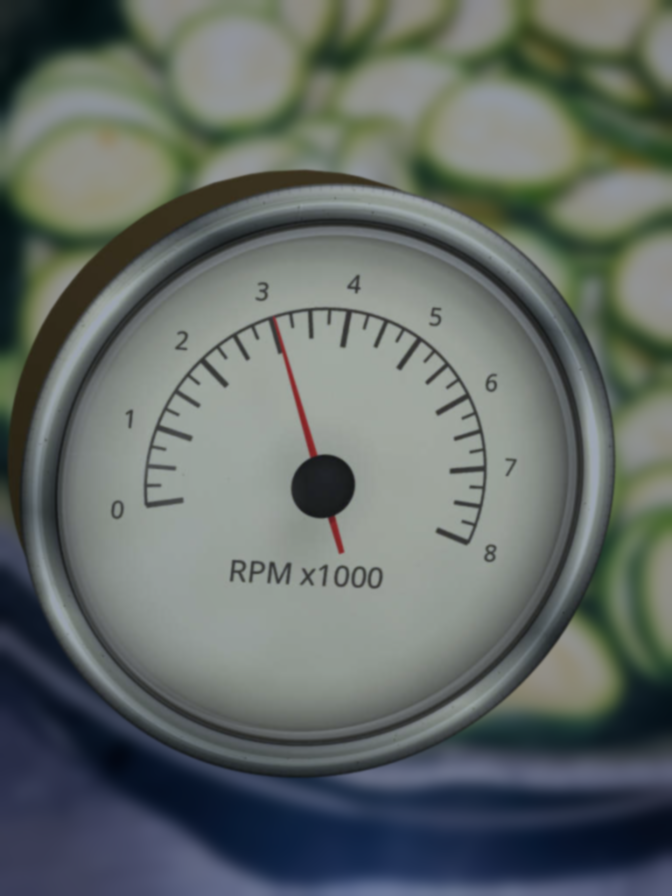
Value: 3000; rpm
